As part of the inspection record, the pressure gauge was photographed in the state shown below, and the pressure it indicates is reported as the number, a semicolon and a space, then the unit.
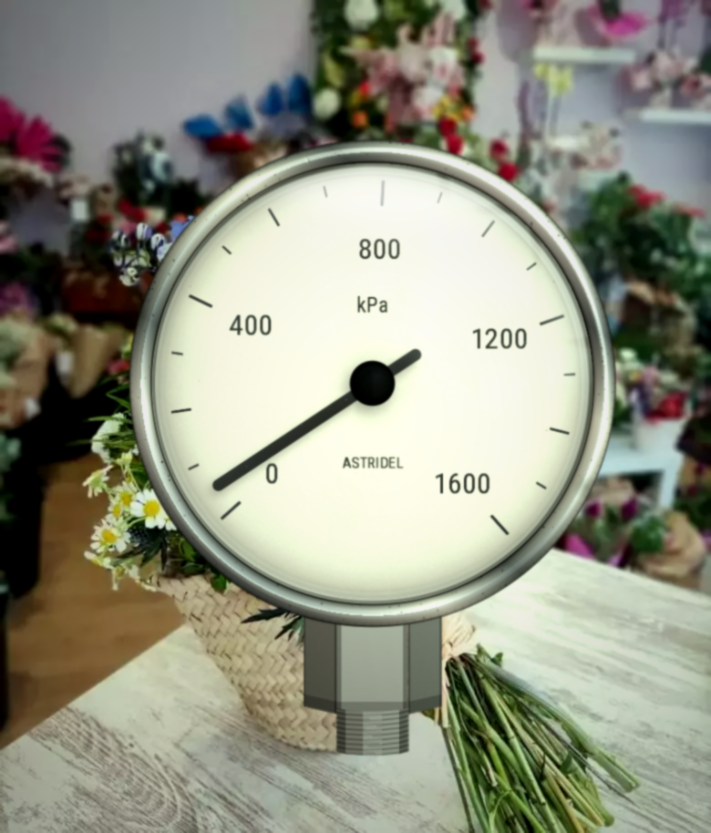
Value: 50; kPa
